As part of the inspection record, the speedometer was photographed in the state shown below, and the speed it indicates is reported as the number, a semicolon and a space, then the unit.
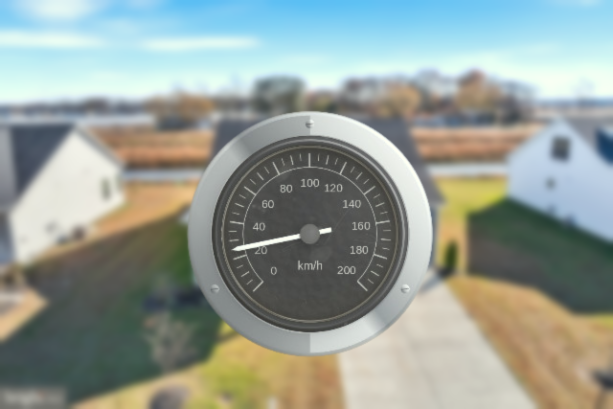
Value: 25; km/h
